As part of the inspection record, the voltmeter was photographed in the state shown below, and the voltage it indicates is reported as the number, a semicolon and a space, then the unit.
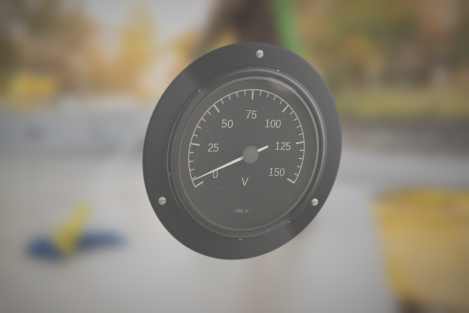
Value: 5; V
